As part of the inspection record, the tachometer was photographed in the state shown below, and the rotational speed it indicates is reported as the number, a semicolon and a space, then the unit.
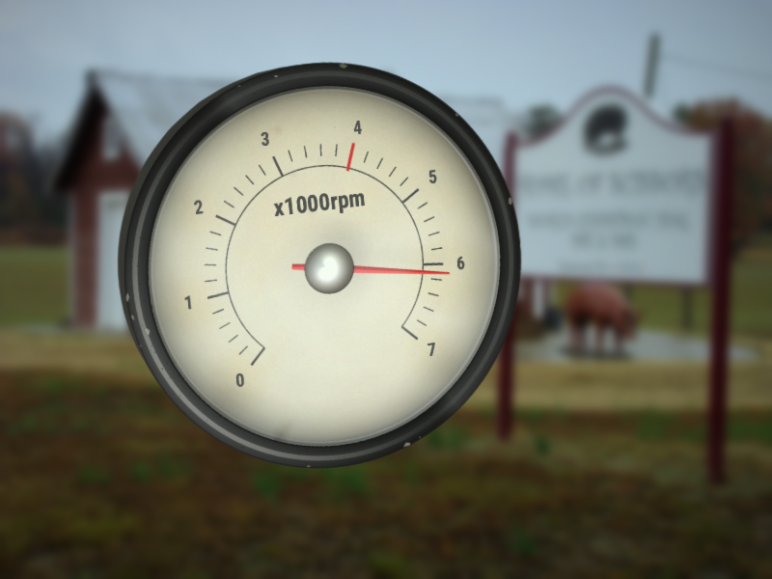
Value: 6100; rpm
